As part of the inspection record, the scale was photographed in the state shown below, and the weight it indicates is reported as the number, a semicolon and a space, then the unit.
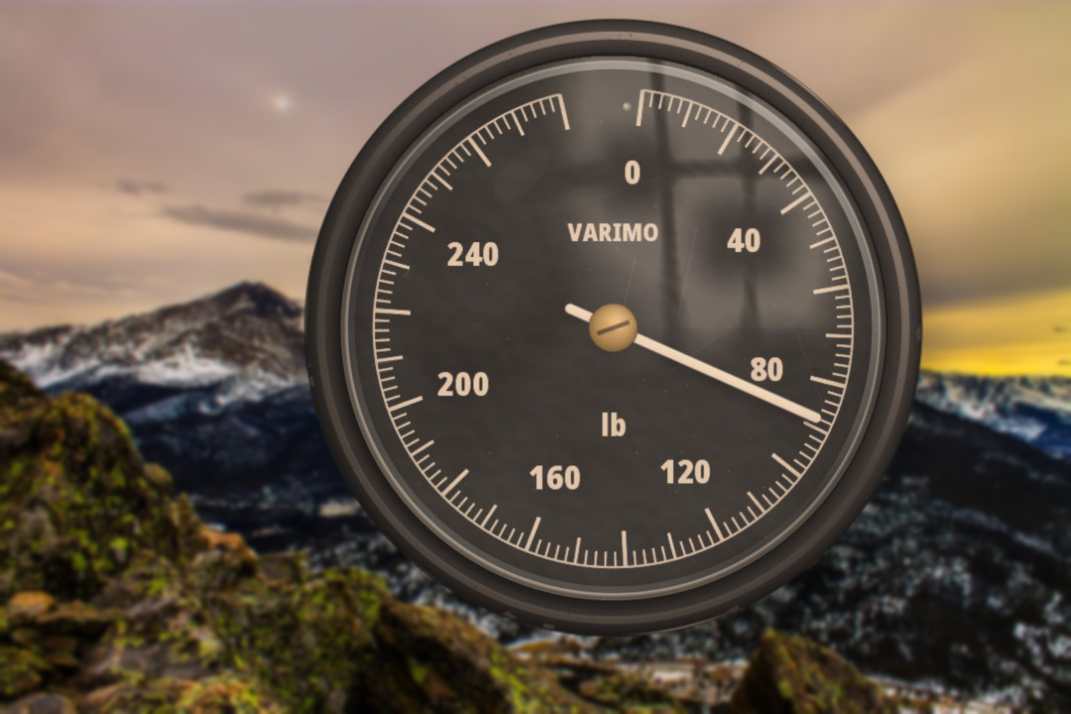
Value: 88; lb
